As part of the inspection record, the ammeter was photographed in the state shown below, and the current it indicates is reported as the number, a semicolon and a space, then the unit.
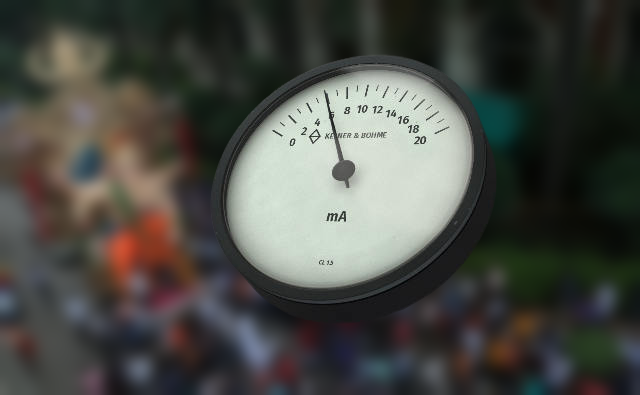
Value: 6; mA
